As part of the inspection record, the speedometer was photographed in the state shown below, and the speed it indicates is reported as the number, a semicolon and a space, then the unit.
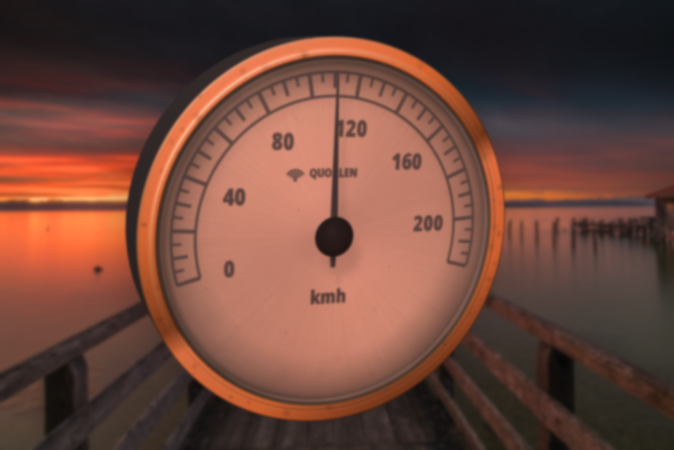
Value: 110; km/h
